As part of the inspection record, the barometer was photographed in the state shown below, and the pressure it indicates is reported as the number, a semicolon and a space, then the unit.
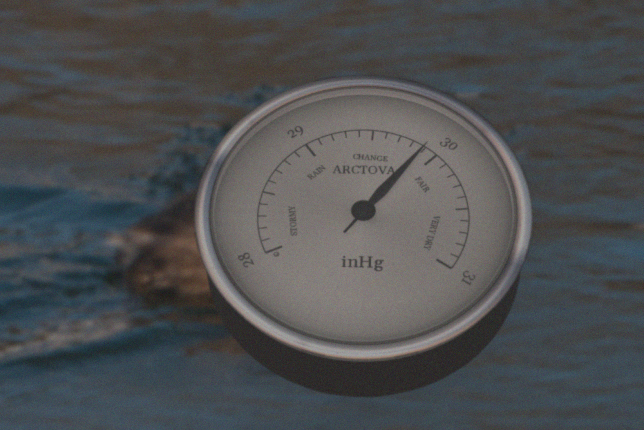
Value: 29.9; inHg
